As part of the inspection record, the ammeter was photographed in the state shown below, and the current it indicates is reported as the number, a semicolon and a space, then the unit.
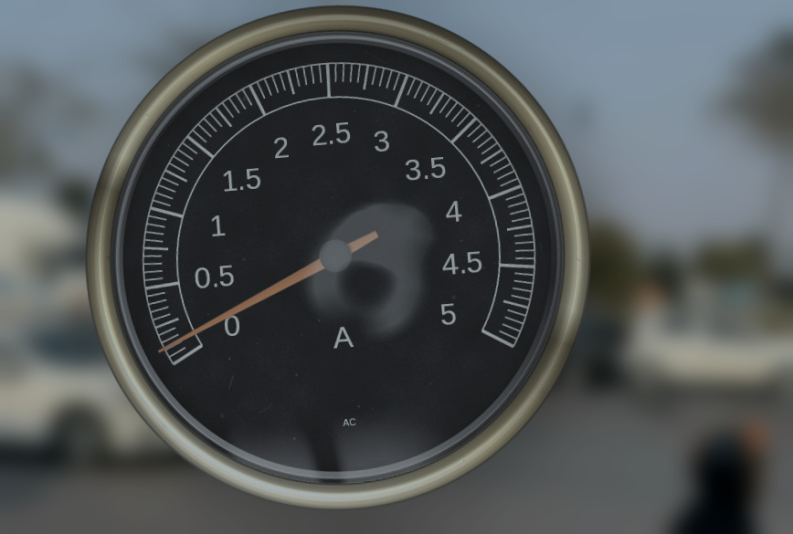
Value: 0.1; A
